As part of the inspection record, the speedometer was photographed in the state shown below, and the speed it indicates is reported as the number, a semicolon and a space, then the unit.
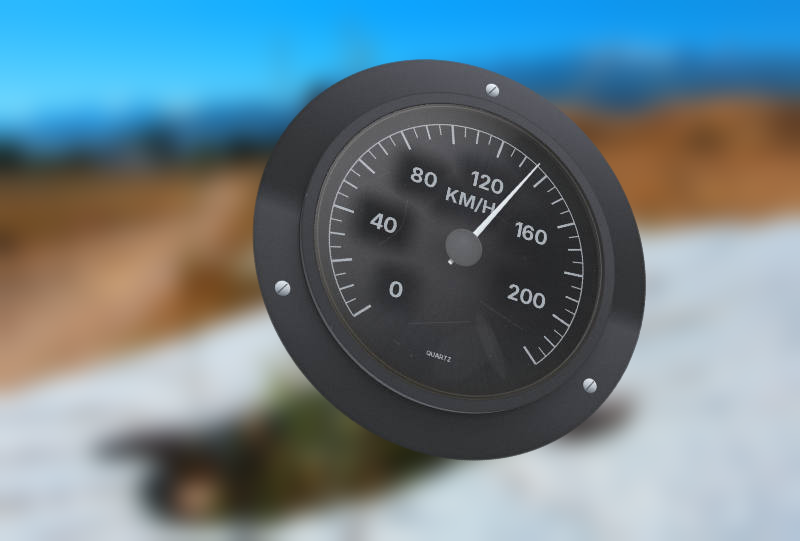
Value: 135; km/h
